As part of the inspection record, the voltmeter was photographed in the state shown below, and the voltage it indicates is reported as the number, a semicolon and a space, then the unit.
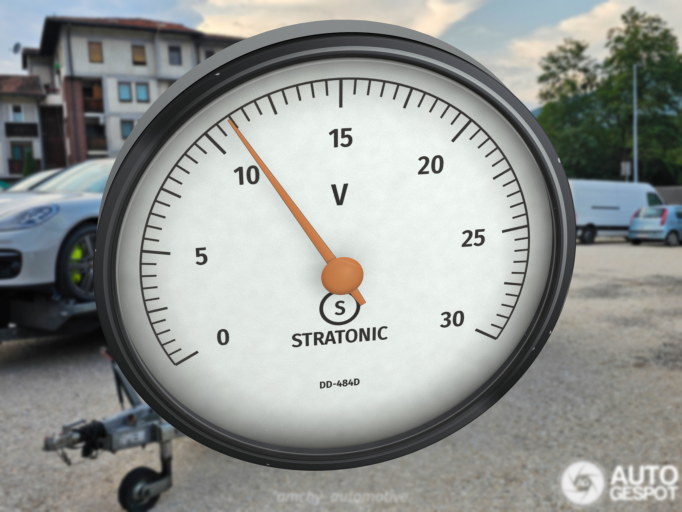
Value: 11; V
